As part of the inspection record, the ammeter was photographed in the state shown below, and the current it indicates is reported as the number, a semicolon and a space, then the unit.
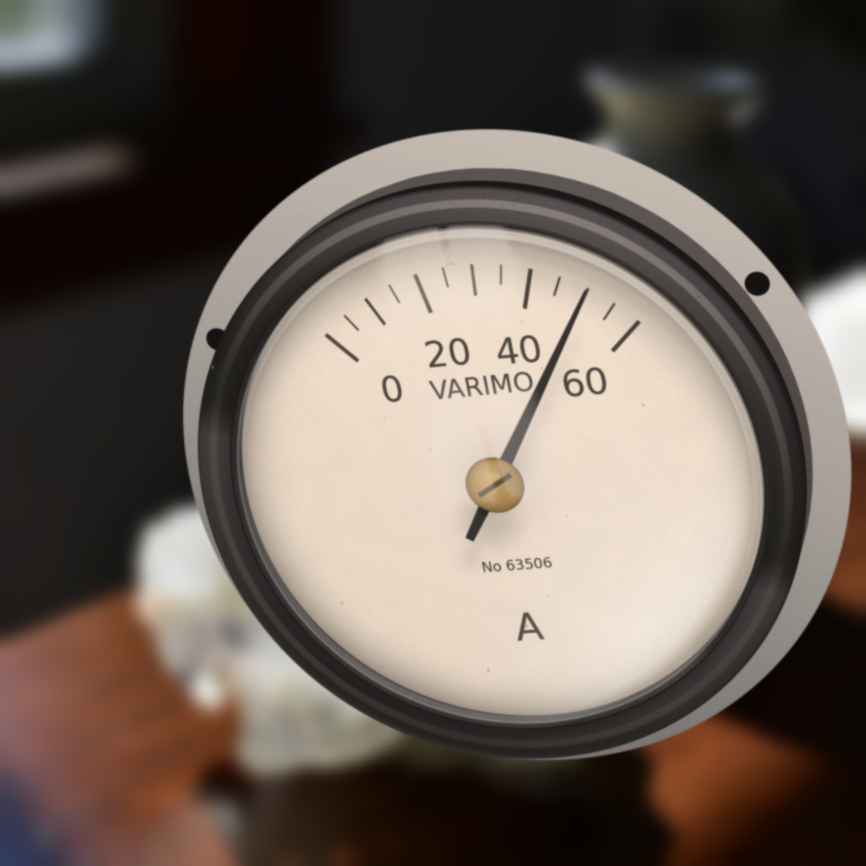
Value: 50; A
